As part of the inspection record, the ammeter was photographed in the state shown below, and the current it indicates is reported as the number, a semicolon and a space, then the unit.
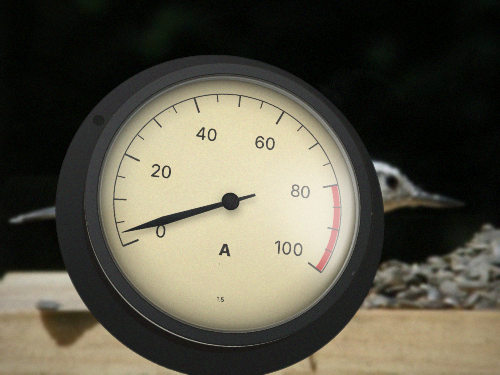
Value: 2.5; A
